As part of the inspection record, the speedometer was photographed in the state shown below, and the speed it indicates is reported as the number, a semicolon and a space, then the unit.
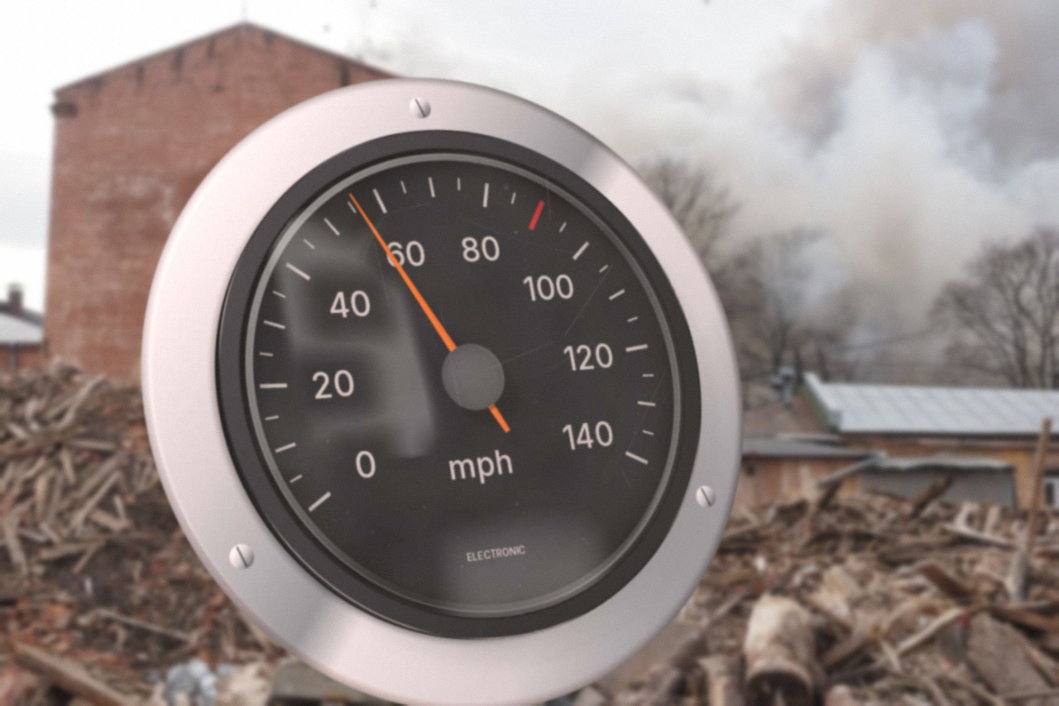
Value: 55; mph
